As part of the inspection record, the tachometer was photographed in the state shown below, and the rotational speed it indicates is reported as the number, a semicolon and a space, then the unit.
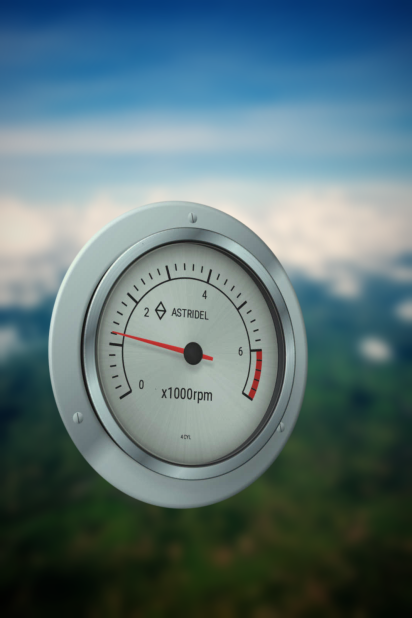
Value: 1200; rpm
